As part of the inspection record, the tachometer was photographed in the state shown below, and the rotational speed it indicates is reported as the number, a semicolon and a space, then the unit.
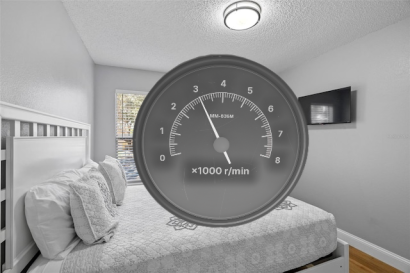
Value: 3000; rpm
